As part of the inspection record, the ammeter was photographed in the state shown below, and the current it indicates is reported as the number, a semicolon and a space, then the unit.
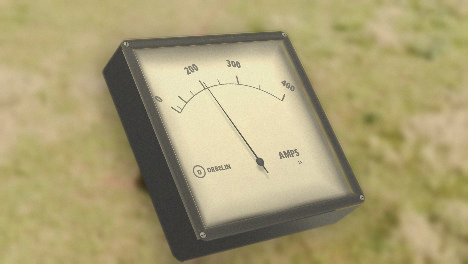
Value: 200; A
